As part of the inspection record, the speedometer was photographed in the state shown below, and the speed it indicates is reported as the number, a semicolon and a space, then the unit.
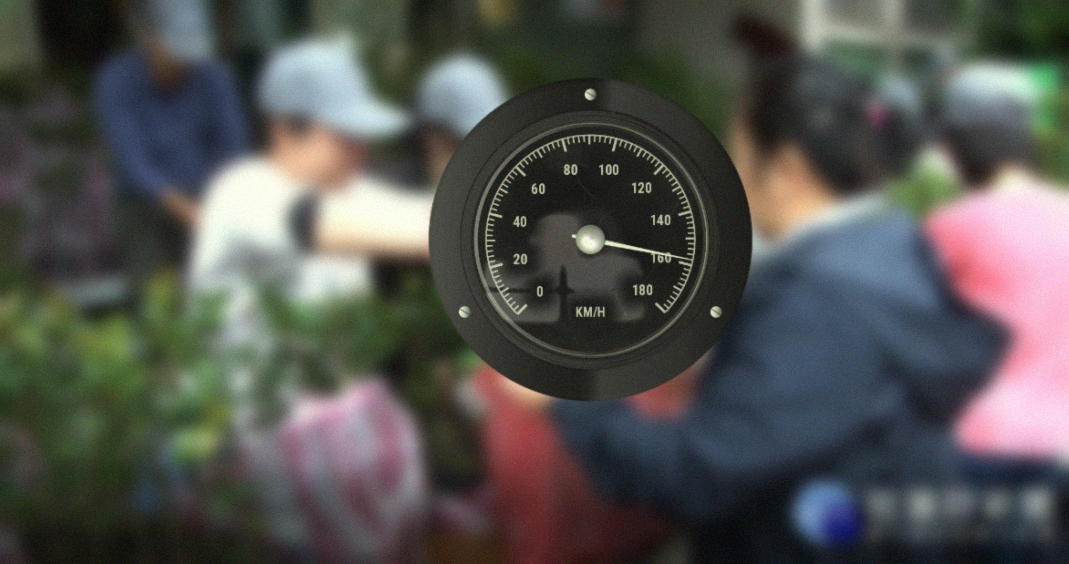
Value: 158; km/h
